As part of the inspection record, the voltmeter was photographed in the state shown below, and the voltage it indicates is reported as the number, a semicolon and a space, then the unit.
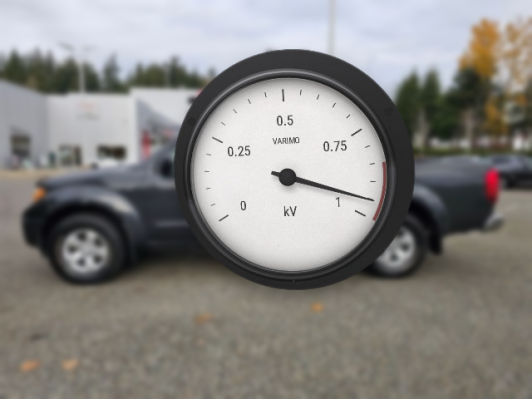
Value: 0.95; kV
